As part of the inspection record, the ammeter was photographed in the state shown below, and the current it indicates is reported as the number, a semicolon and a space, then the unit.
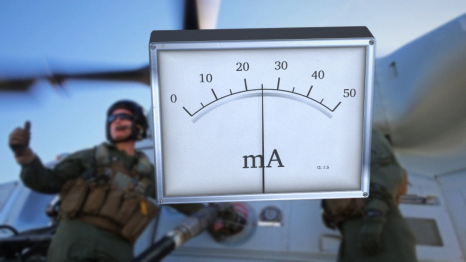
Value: 25; mA
